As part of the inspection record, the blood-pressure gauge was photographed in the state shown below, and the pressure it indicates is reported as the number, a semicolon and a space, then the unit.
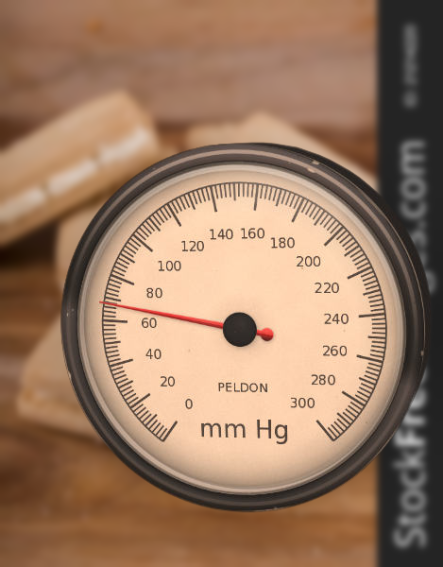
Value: 68; mmHg
